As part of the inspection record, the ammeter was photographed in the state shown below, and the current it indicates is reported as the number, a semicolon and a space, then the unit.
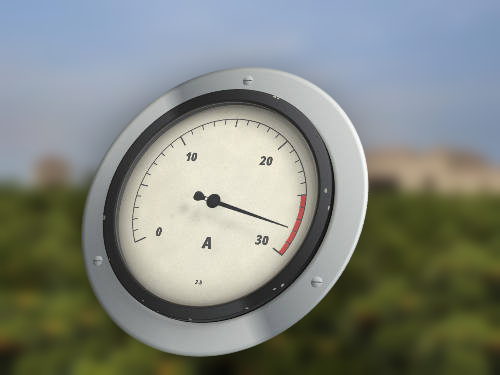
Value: 28; A
